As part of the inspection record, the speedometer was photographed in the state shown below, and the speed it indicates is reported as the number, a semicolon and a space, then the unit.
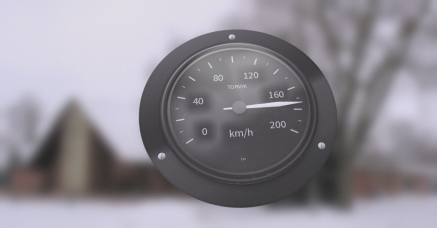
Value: 175; km/h
